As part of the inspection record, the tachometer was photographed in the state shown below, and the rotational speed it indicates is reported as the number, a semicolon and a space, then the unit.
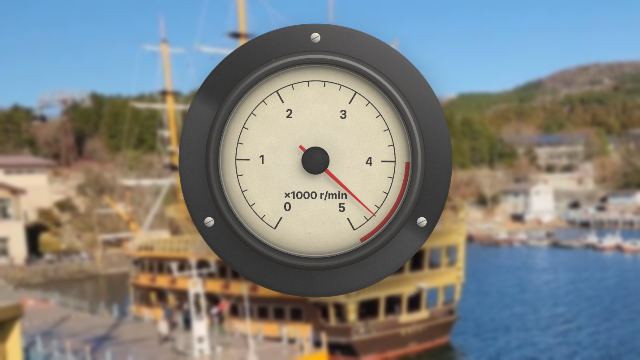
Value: 4700; rpm
